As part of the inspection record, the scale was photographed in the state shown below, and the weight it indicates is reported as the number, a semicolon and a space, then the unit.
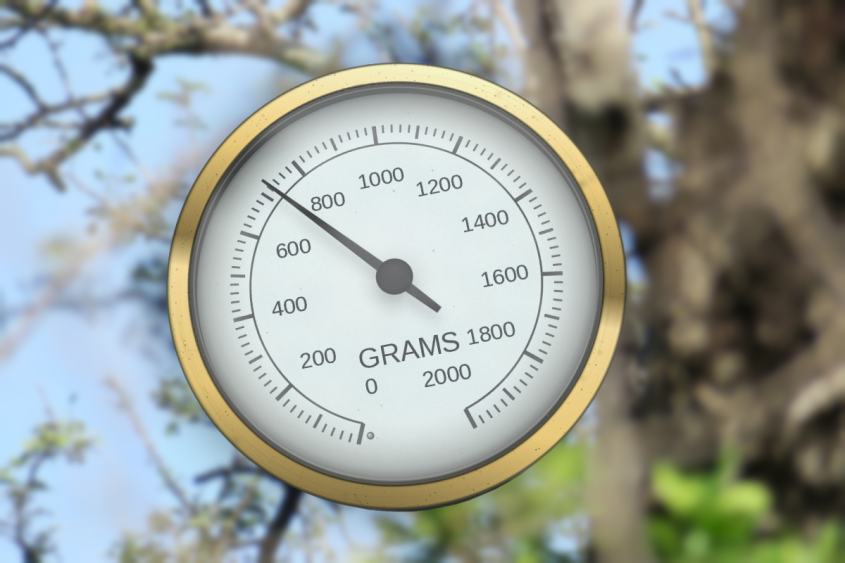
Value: 720; g
